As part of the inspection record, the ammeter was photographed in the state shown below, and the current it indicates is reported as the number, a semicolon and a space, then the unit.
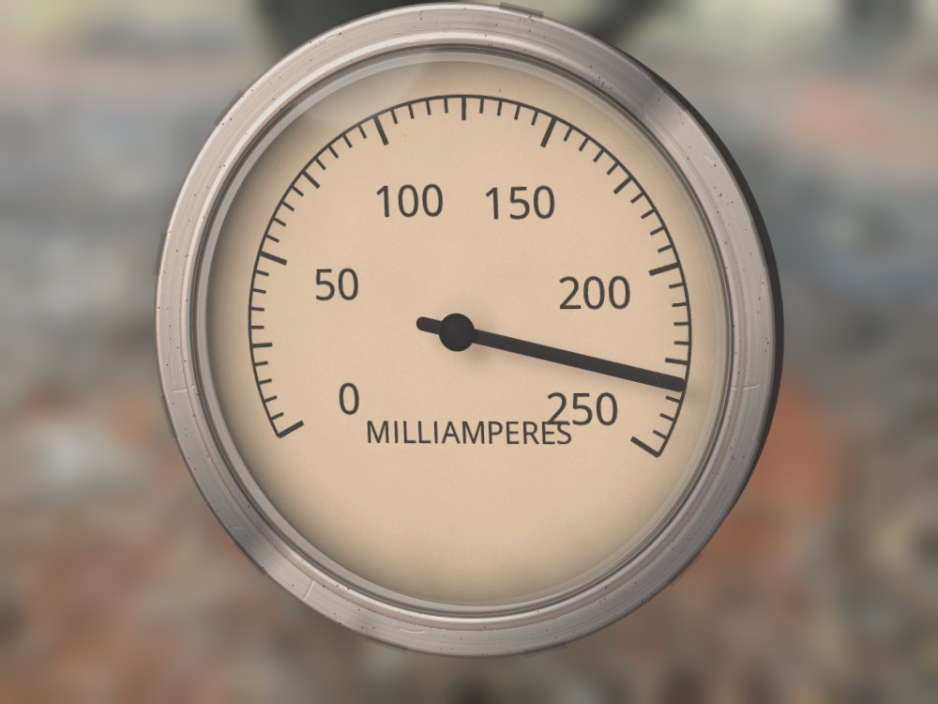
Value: 230; mA
